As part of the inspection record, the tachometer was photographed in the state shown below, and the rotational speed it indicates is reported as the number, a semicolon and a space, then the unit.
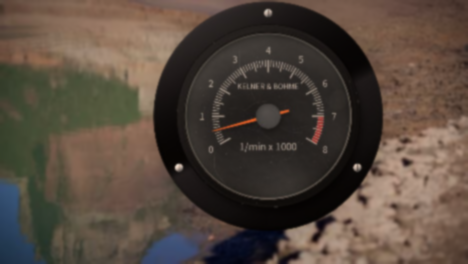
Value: 500; rpm
